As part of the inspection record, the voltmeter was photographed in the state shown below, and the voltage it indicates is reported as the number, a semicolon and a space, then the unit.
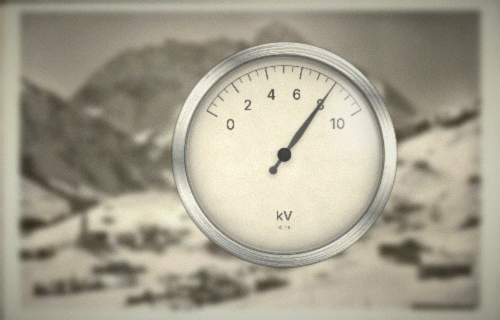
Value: 8; kV
